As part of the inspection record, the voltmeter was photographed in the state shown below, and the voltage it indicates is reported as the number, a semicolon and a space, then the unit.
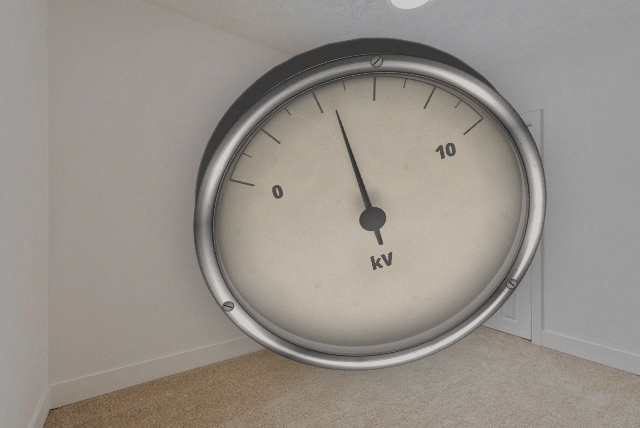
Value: 4.5; kV
